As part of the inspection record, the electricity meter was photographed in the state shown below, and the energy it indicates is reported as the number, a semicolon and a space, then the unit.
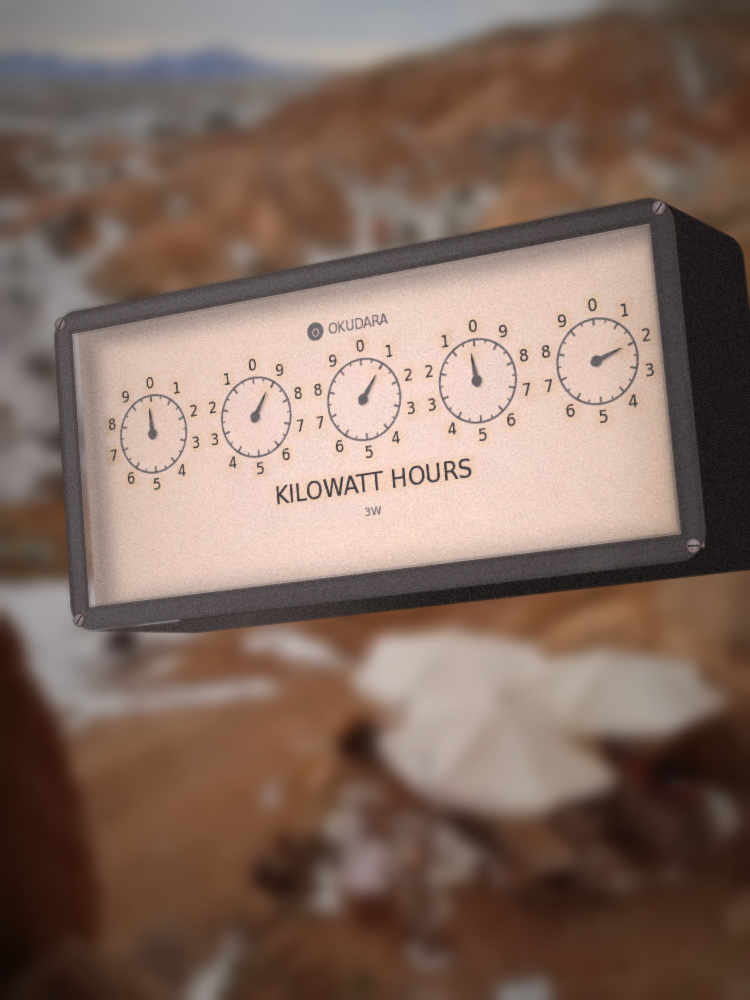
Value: 99102; kWh
